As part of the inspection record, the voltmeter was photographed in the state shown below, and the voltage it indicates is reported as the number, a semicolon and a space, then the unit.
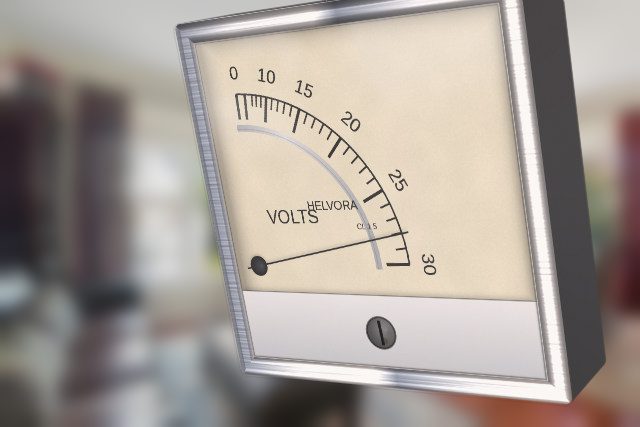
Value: 28; V
